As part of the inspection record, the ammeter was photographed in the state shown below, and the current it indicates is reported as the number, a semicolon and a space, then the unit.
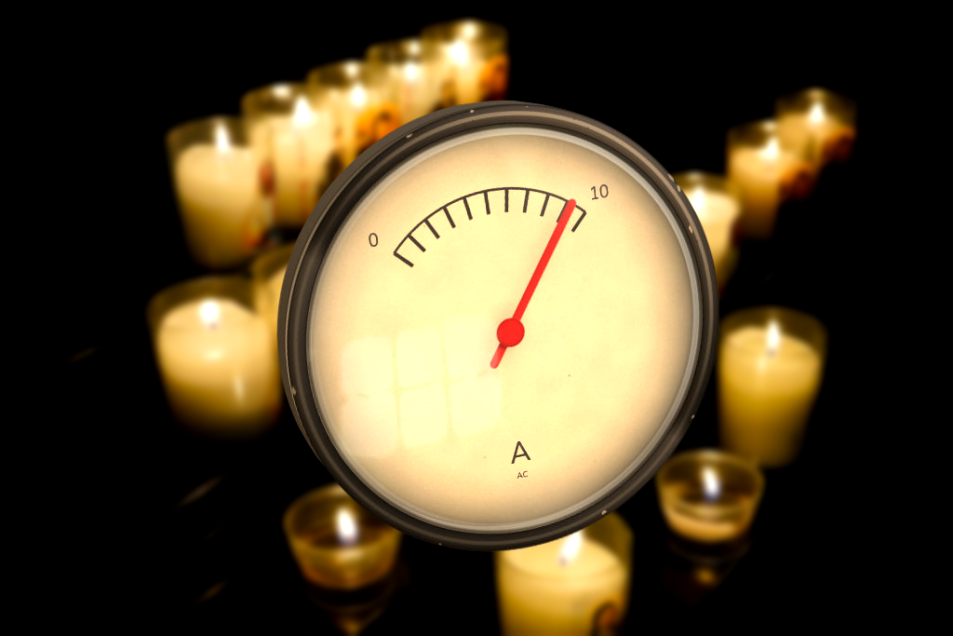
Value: 9; A
